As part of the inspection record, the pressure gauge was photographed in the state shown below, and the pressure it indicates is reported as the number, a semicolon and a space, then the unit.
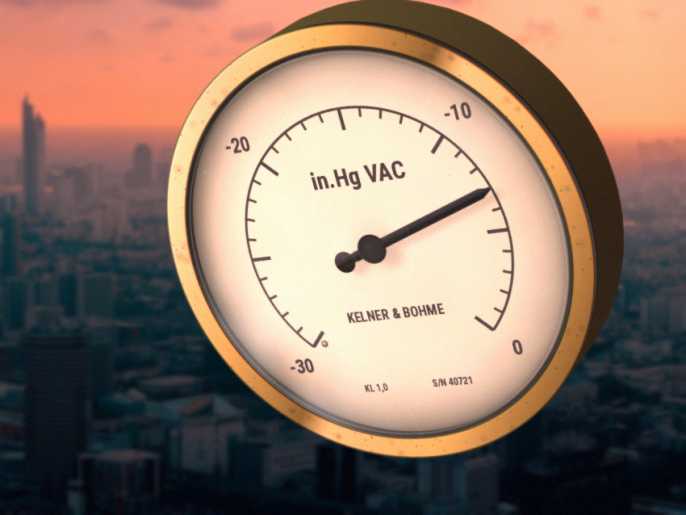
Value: -7; inHg
